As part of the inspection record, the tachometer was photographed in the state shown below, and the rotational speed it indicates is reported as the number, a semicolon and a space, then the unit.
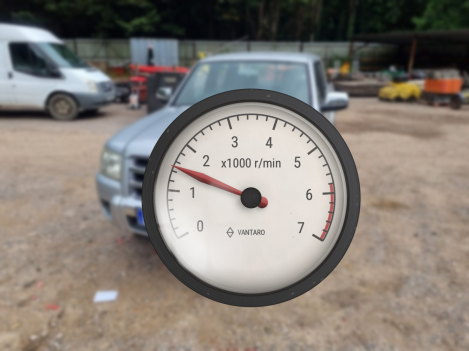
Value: 1500; rpm
